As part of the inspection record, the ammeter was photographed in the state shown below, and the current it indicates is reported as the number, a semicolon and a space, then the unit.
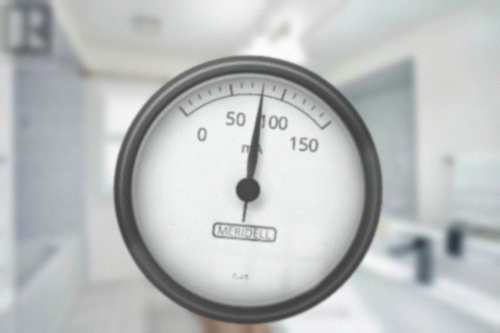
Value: 80; mA
